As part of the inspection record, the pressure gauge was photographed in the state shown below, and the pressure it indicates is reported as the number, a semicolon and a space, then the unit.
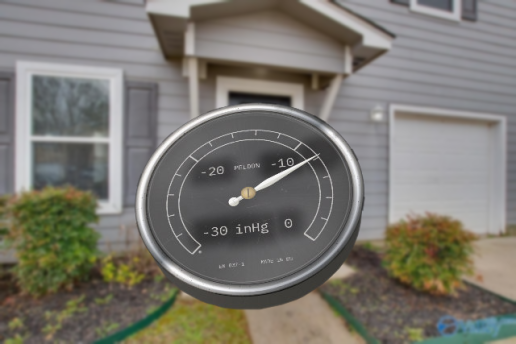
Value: -8; inHg
